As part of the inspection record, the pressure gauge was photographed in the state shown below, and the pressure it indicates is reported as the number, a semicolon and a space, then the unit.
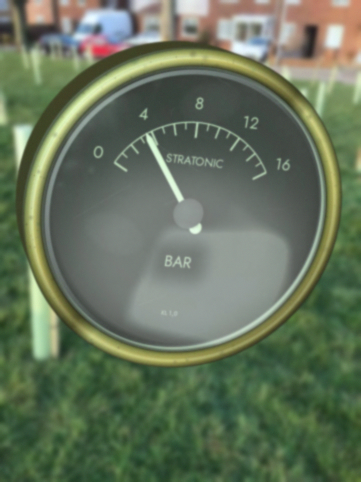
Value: 3.5; bar
